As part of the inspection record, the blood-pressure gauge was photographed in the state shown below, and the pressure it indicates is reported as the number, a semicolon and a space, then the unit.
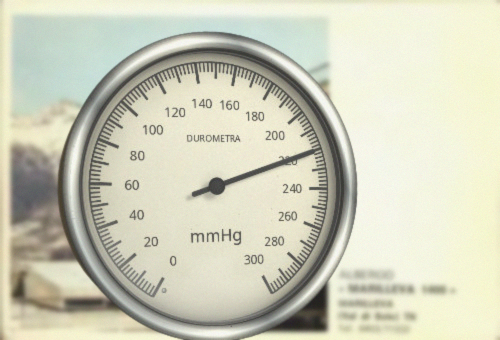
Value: 220; mmHg
